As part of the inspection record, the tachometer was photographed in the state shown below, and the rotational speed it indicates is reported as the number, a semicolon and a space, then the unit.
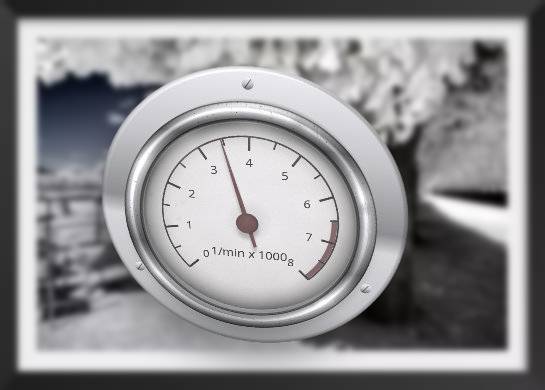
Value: 3500; rpm
